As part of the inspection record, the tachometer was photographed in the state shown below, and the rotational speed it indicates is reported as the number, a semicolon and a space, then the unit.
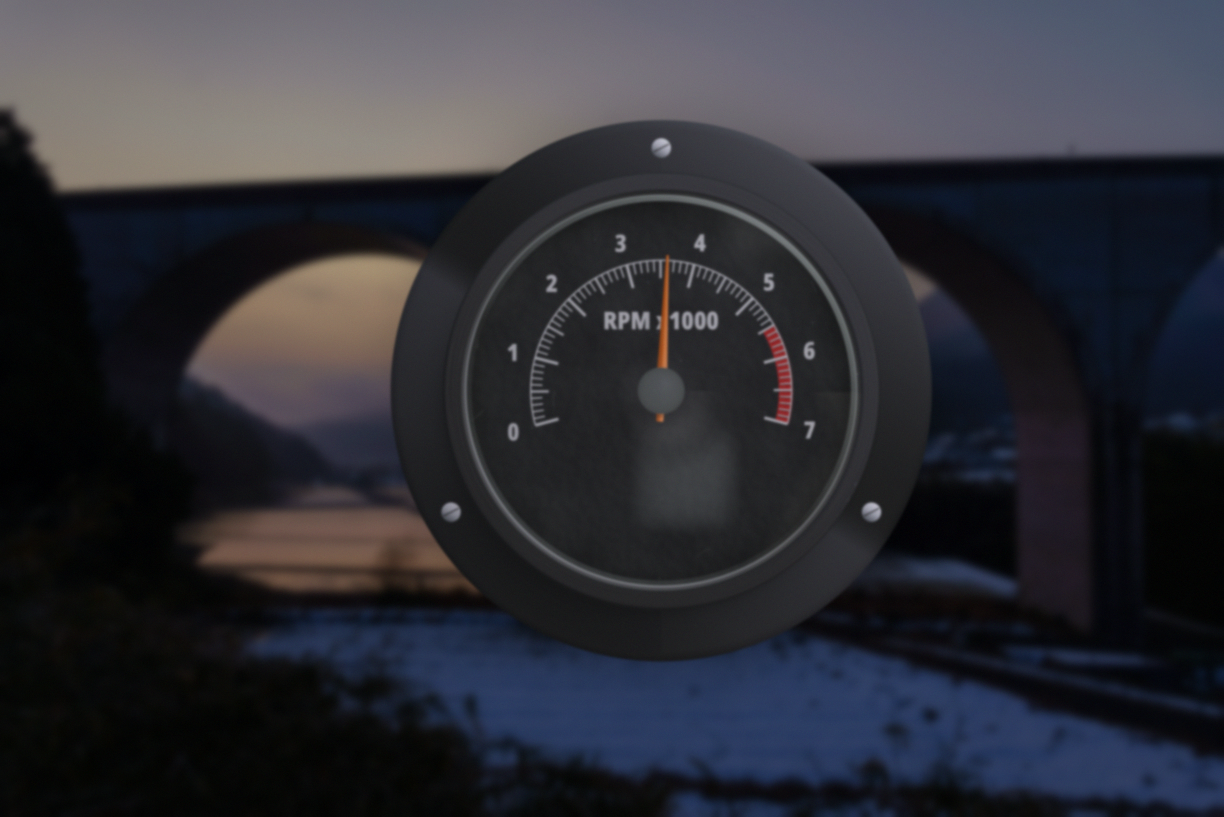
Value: 3600; rpm
